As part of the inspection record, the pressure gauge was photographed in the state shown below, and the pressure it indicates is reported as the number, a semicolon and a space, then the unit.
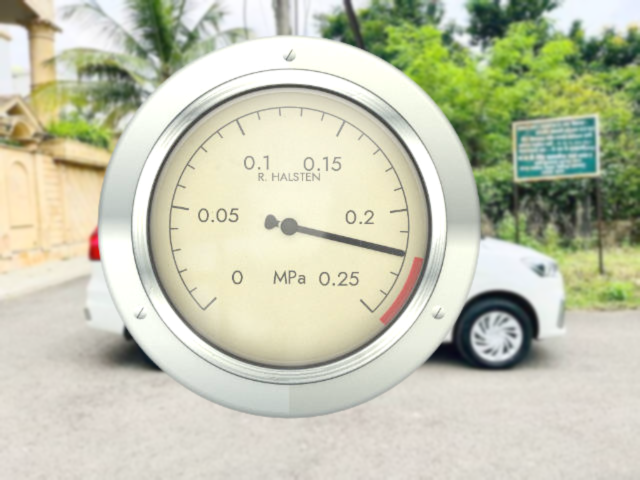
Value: 0.22; MPa
